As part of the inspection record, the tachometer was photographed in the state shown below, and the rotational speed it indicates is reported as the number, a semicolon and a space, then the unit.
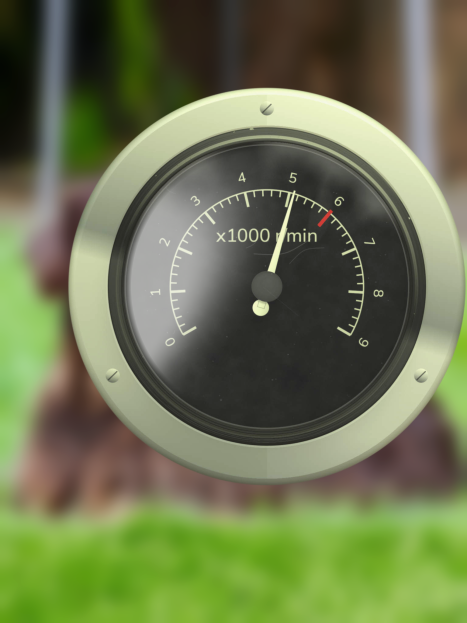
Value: 5100; rpm
